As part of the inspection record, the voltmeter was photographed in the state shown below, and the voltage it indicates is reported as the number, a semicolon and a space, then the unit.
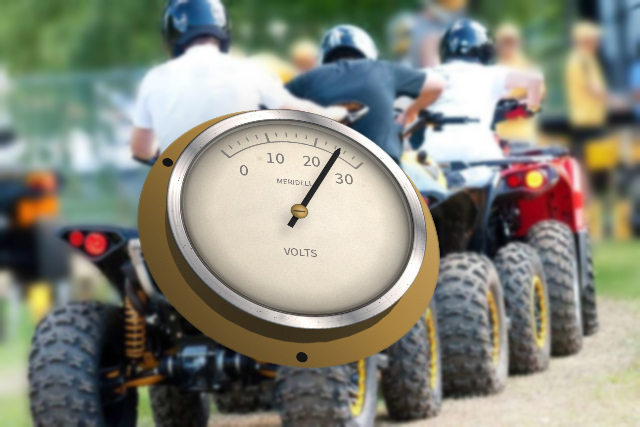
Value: 25; V
